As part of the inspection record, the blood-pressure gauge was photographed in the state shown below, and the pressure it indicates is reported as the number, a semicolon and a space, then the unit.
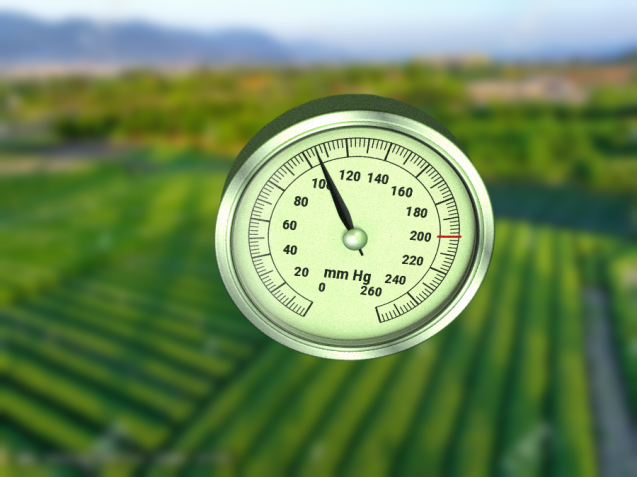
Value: 106; mmHg
